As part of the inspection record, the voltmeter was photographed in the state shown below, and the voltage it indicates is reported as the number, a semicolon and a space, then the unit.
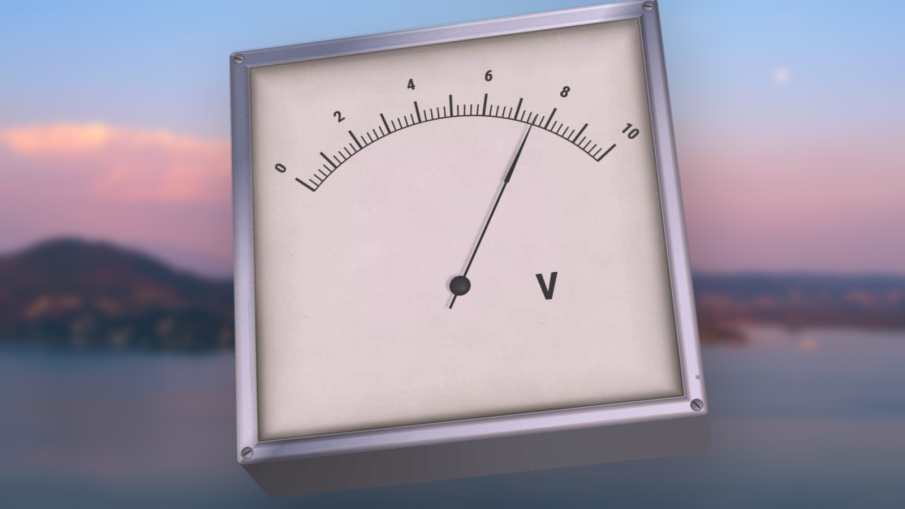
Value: 7.6; V
